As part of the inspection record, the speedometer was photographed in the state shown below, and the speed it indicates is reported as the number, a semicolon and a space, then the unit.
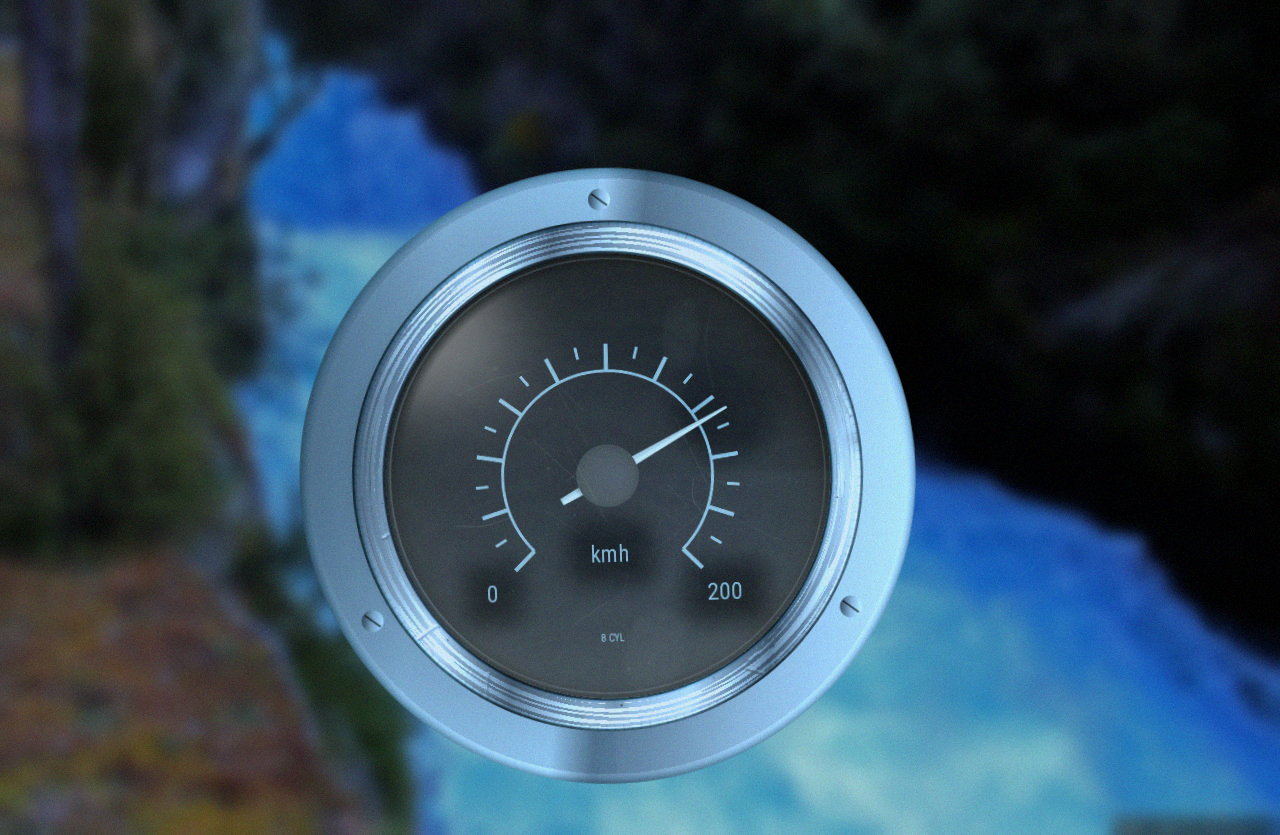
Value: 145; km/h
